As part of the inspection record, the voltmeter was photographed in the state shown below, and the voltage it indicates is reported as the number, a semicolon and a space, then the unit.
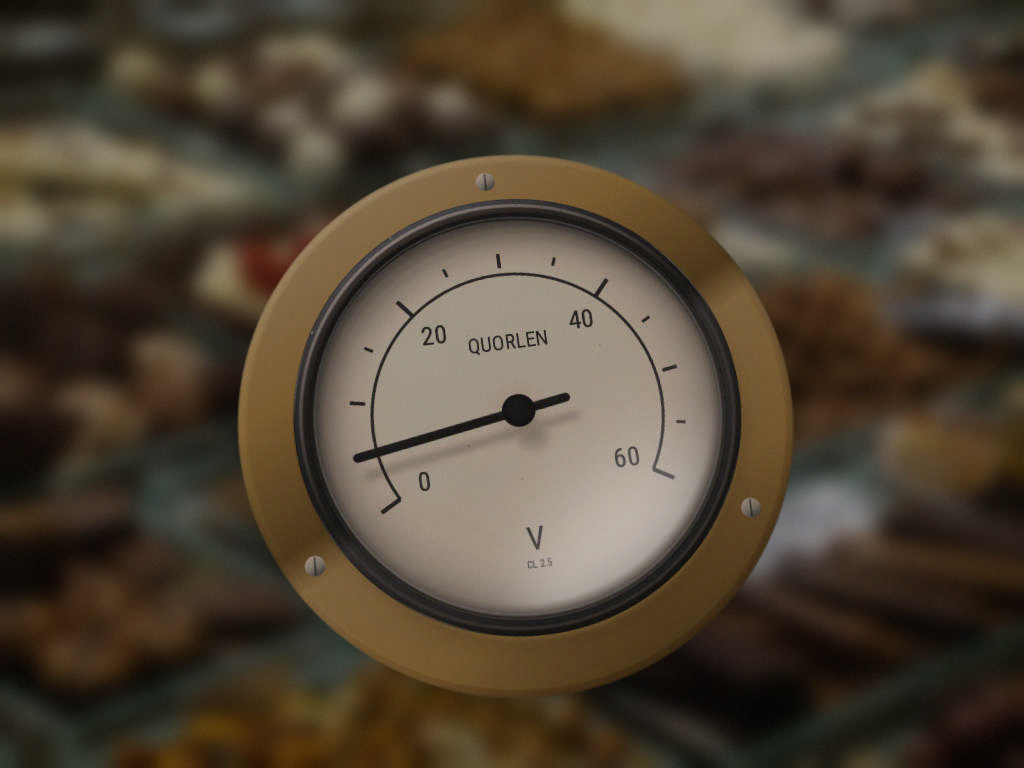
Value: 5; V
